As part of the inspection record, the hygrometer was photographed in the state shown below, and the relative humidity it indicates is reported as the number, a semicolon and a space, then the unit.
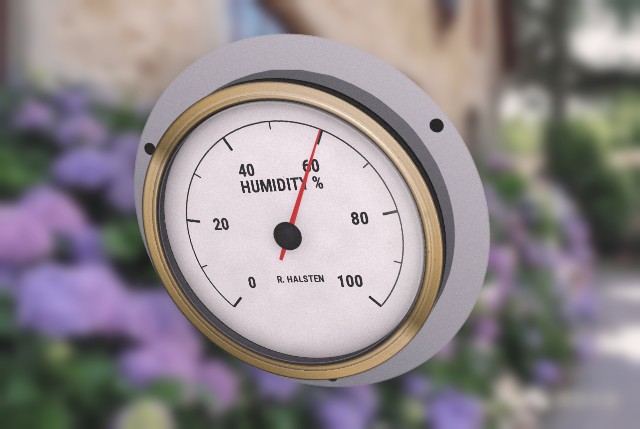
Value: 60; %
